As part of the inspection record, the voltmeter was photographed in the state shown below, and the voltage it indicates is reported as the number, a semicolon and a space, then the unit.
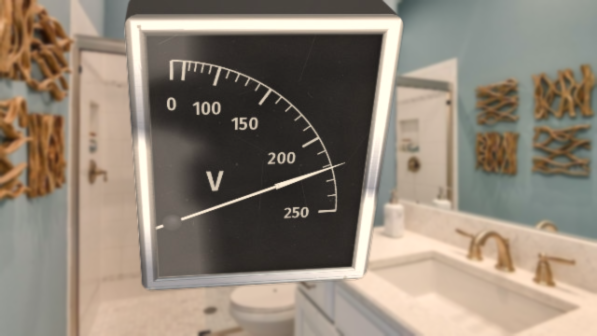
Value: 220; V
